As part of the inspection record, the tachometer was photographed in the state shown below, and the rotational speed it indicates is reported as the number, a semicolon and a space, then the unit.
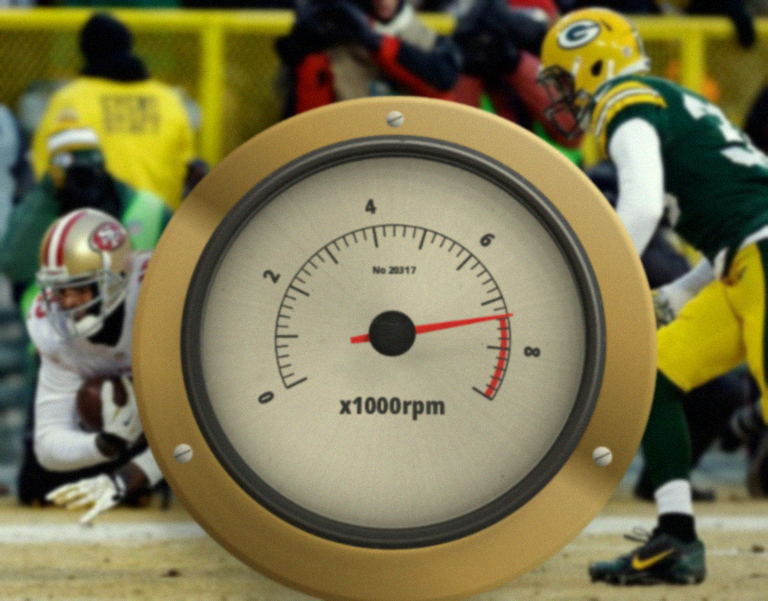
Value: 7400; rpm
